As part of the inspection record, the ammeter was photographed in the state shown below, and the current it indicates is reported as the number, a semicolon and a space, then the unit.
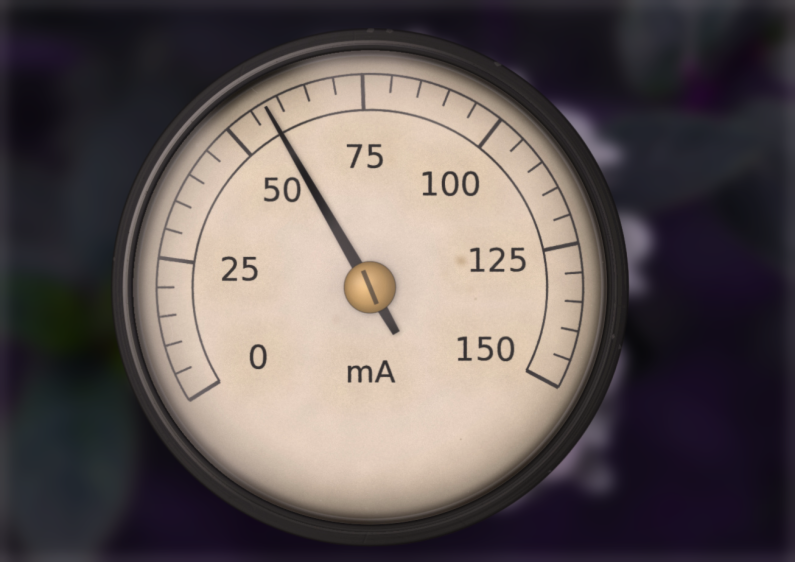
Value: 57.5; mA
